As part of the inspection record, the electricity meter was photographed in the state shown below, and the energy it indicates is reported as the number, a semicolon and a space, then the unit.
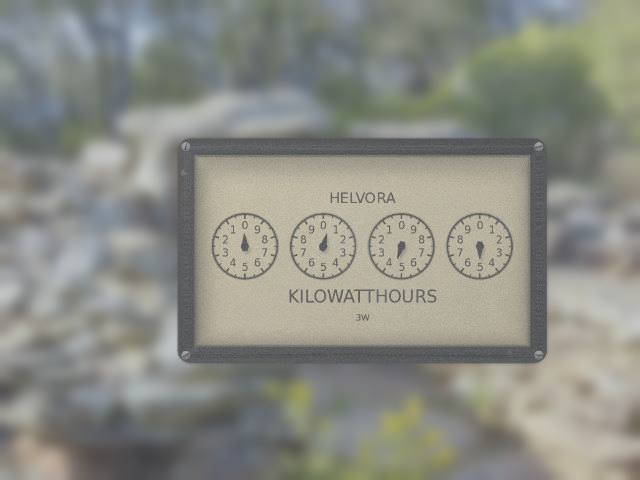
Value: 45; kWh
